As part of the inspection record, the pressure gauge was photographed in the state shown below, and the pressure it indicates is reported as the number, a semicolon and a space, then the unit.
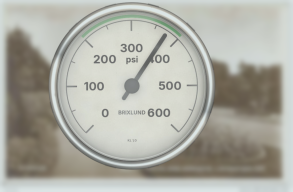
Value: 375; psi
